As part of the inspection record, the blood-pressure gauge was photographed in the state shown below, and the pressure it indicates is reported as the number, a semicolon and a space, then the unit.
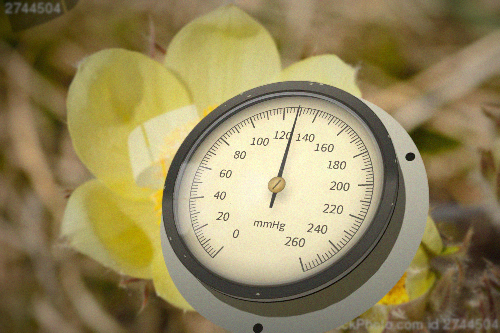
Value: 130; mmHg
